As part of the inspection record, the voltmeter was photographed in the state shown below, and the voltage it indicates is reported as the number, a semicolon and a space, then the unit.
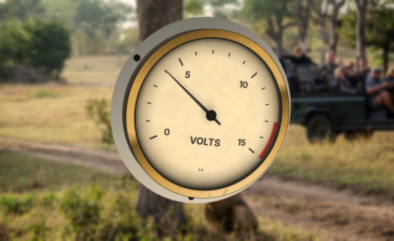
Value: 4; V
